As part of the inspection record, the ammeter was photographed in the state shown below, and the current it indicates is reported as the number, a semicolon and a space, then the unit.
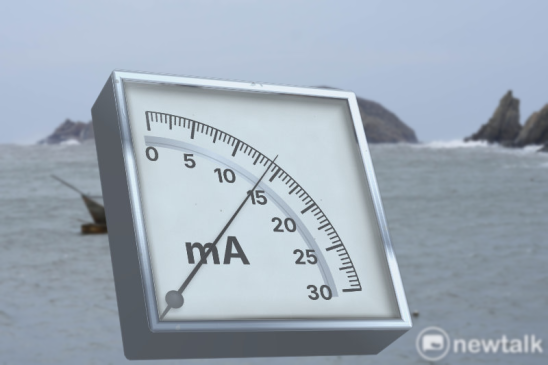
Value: 14; mA
